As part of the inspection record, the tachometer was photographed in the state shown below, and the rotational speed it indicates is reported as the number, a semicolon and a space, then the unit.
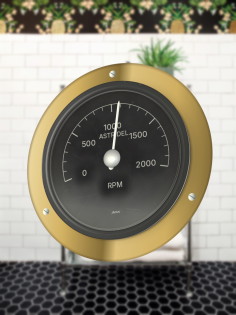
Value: 1100; rpm
